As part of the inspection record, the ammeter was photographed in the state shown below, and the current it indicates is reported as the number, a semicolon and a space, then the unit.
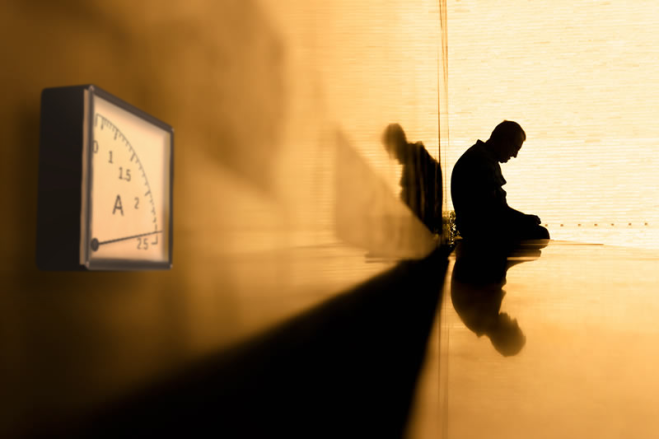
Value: 2.4; A
